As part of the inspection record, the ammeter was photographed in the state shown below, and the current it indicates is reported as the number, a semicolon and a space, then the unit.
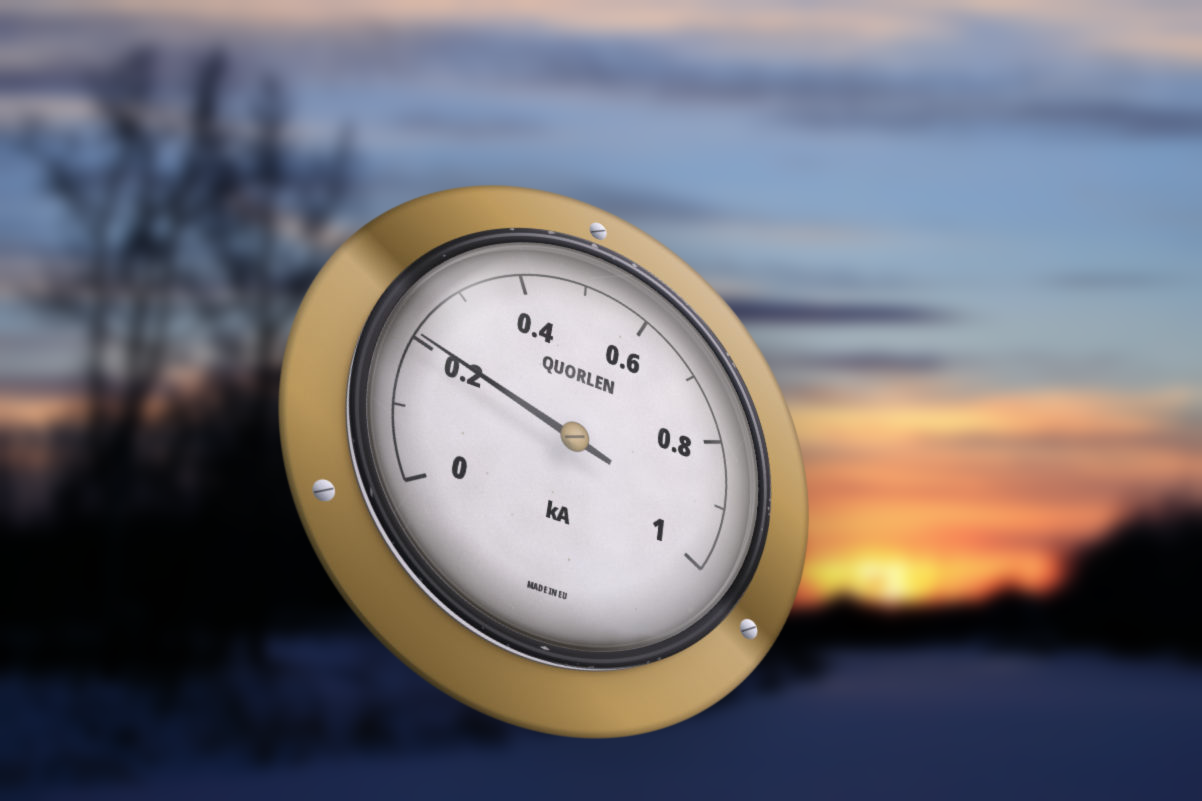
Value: 0.2; kA
